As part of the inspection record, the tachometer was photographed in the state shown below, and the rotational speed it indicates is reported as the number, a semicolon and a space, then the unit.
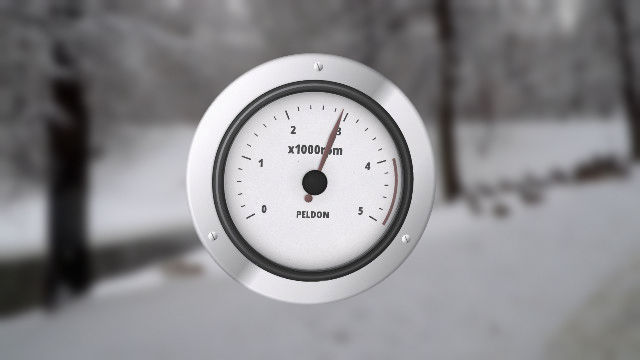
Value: 2900; rpm
